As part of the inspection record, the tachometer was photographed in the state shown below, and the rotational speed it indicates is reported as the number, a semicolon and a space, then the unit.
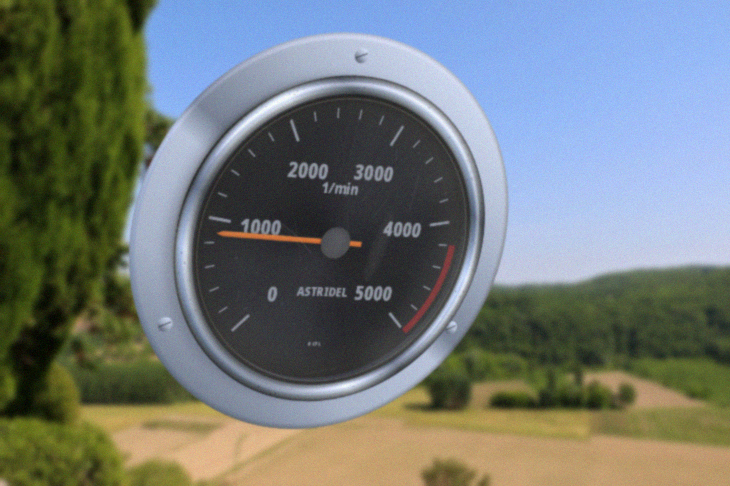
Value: 900; rpm
